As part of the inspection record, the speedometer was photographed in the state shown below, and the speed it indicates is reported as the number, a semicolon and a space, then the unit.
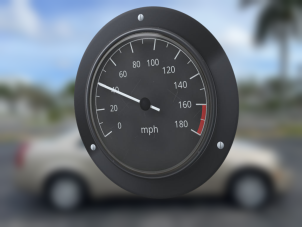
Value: 40; mph
